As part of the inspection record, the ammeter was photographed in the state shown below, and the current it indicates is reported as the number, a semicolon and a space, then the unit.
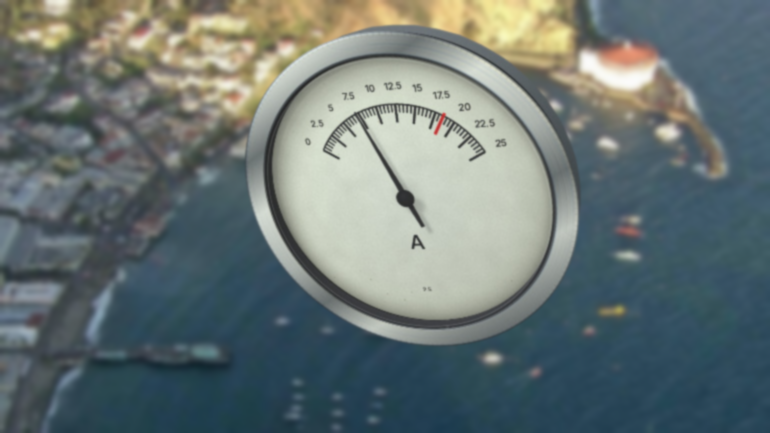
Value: 7.5; A
